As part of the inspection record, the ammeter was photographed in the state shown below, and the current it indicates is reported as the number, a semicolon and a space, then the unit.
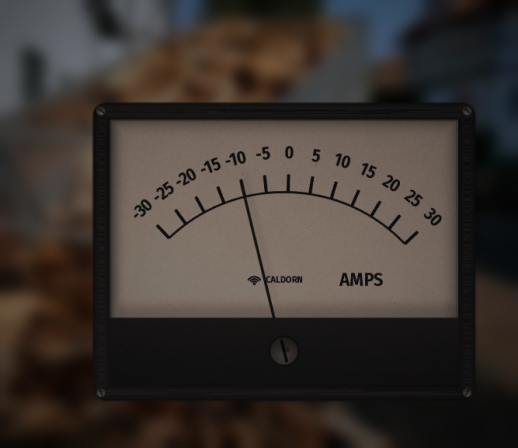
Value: -10; A
